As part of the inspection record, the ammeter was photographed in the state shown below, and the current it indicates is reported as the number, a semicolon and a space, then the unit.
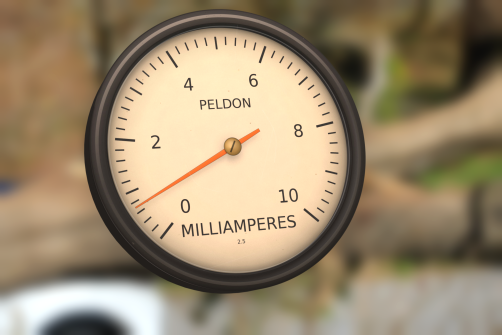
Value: 0.7; mA
